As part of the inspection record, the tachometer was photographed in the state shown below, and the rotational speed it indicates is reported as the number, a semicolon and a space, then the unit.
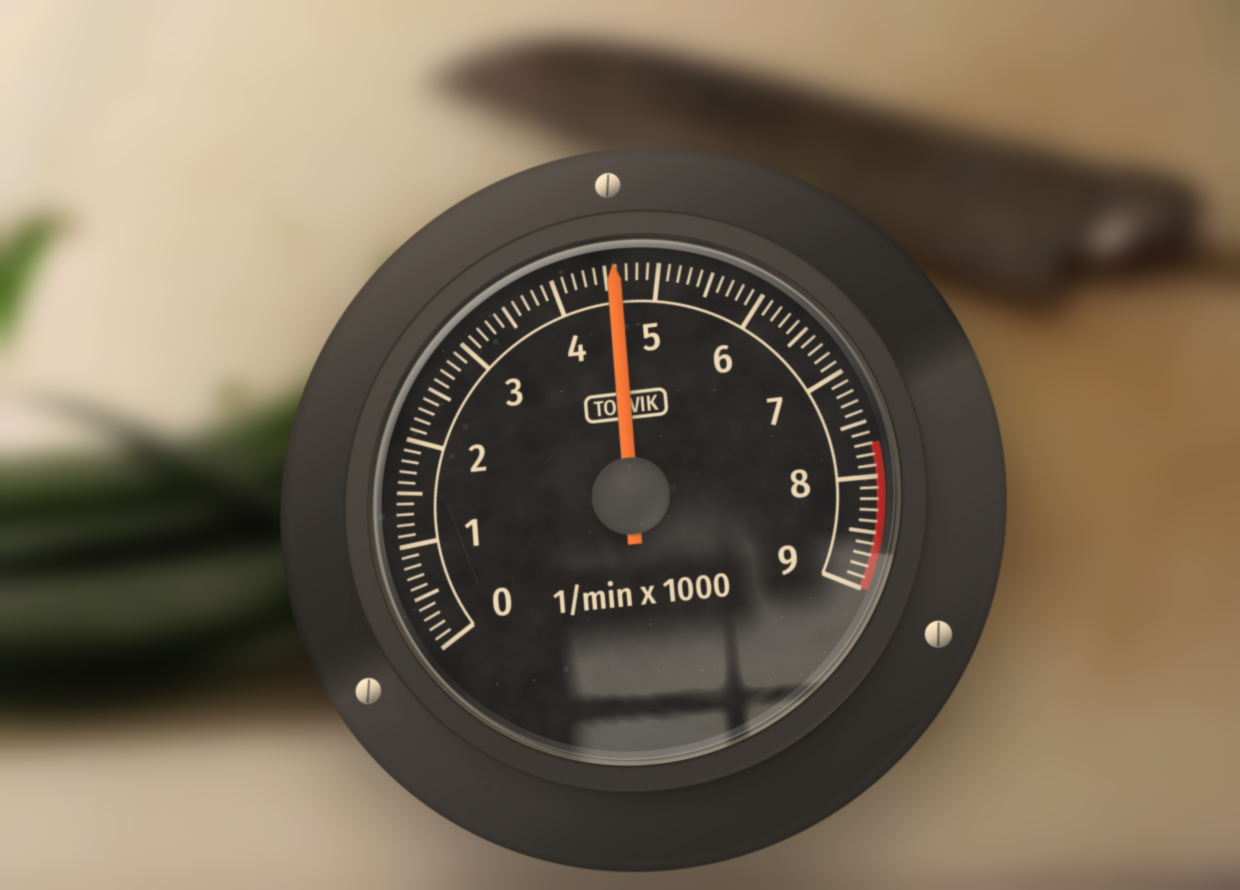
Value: 4600; rpm
